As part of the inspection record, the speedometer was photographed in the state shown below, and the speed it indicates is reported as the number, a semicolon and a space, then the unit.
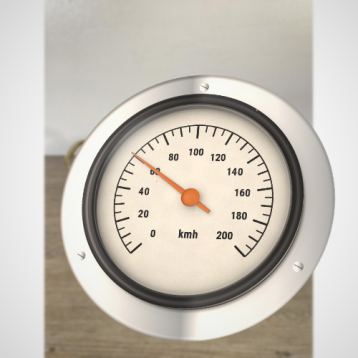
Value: 60; km/h
